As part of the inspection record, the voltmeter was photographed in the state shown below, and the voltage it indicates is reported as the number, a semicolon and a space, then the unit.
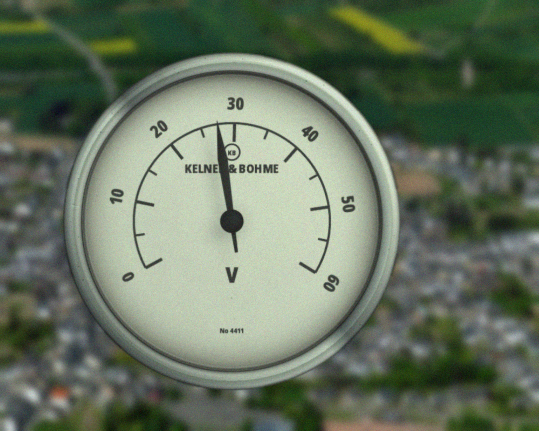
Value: 27.5; V
